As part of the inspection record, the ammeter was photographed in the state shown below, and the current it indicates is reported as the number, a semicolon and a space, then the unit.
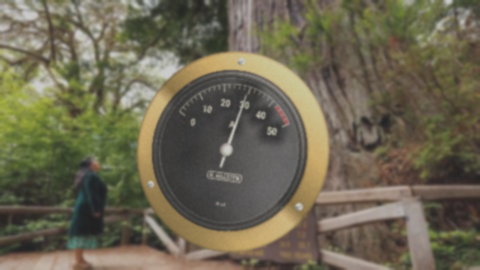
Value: 30; A
